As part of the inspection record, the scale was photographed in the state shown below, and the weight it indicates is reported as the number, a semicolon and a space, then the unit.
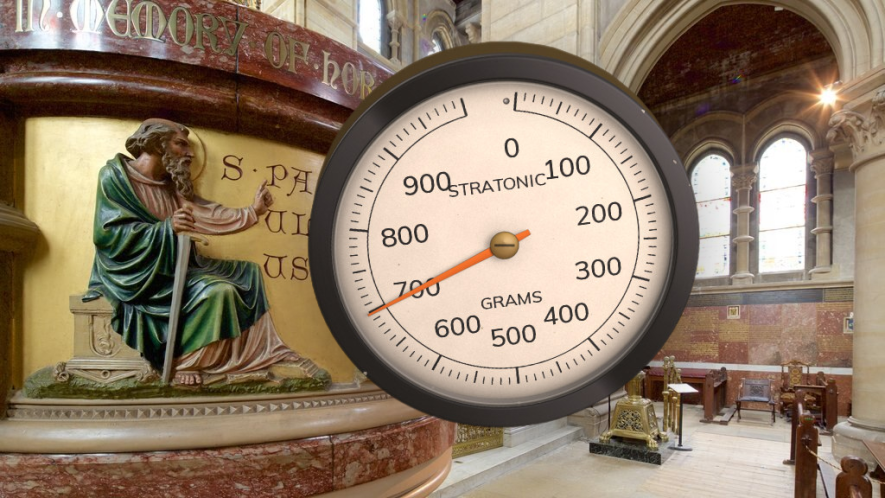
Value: 700; g
